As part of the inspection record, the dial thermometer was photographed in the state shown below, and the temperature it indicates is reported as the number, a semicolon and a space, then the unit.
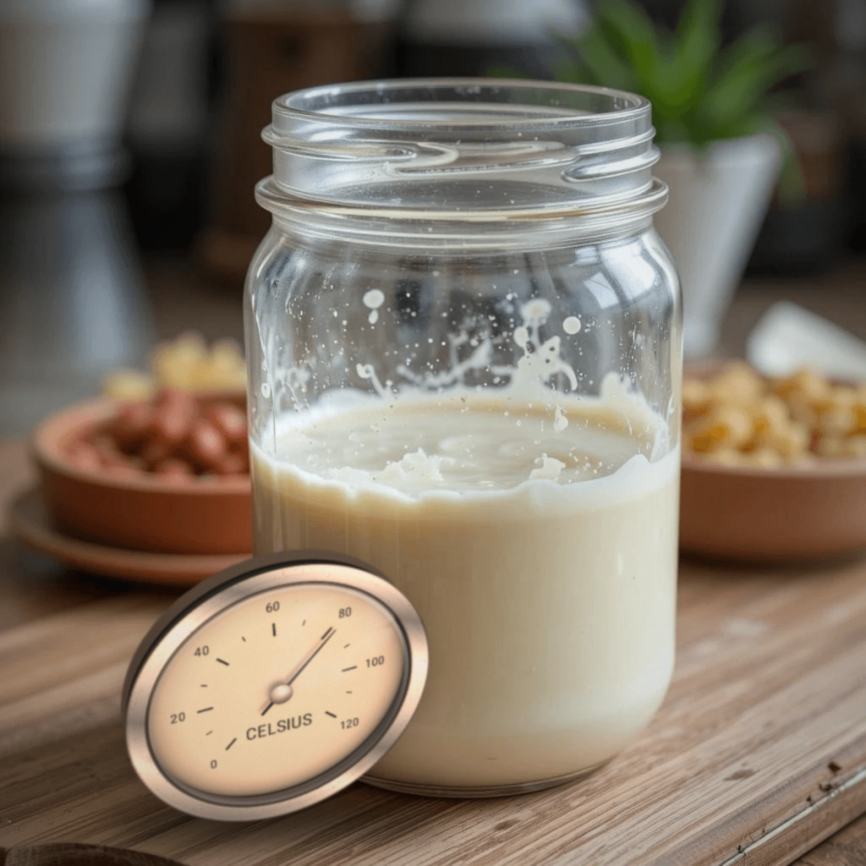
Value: 80; °C
